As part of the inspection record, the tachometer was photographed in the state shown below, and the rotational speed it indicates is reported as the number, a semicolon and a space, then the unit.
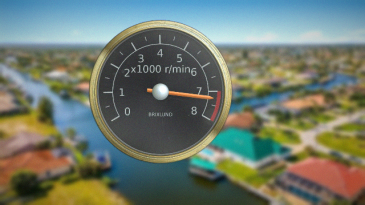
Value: 7250; rpm
